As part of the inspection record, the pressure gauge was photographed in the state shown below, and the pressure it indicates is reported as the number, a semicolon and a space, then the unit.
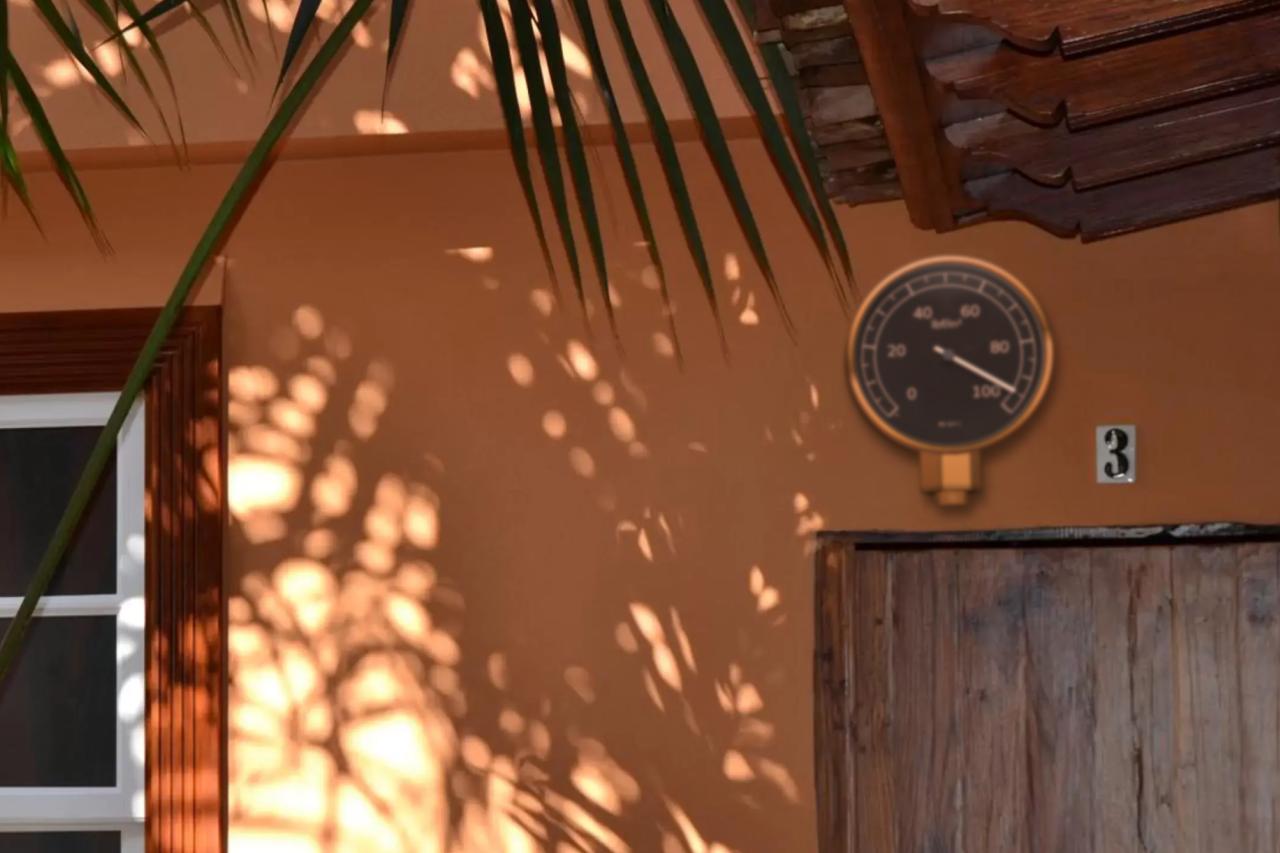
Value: 95; psi
